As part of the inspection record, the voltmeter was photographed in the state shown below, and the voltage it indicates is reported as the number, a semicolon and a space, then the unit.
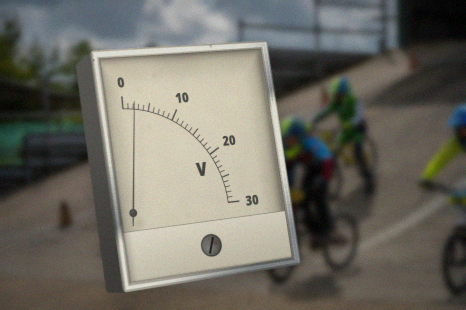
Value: 2; V
